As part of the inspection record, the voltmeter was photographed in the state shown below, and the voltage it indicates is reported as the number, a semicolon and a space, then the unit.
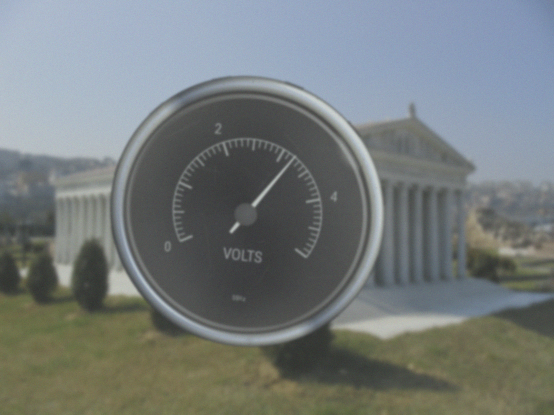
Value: 3.2; V
